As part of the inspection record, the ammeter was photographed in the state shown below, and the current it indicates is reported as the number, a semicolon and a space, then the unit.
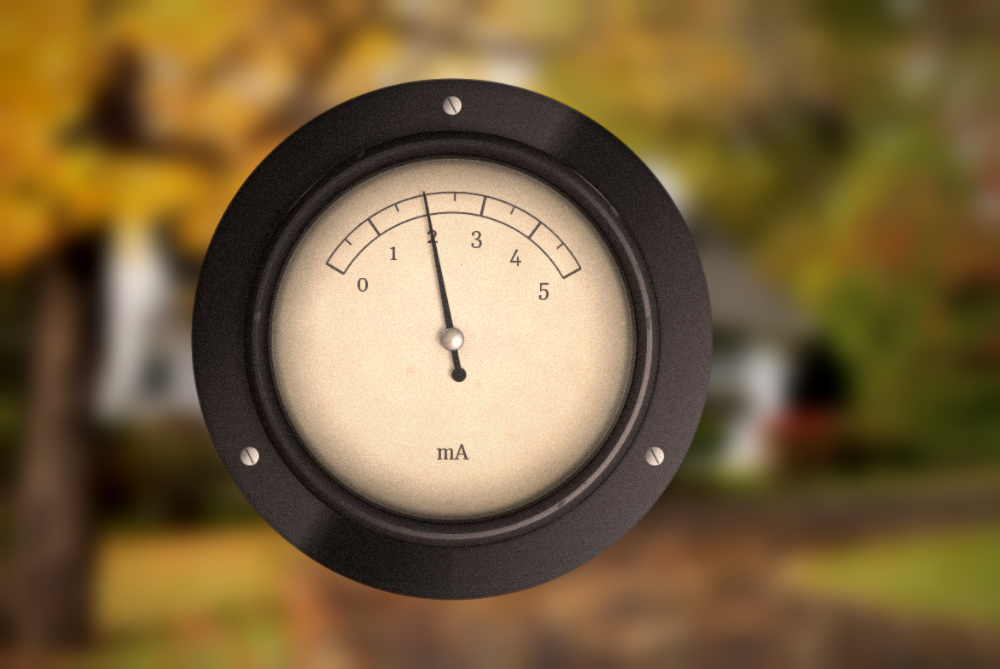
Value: 2; mA
